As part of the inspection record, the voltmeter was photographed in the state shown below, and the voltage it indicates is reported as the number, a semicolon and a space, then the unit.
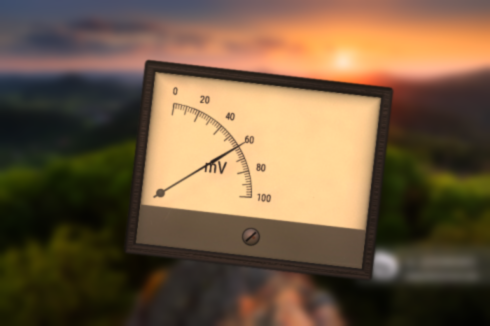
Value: 60; mV
